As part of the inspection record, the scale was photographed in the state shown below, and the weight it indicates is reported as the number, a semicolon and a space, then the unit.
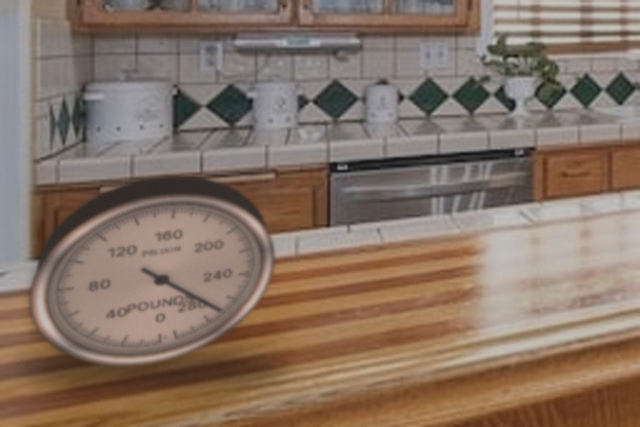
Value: 270; lb
